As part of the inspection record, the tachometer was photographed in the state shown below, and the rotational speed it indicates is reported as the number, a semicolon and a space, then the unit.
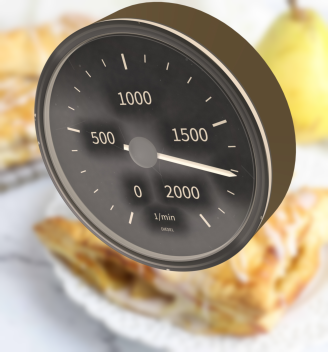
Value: 1700; rpm
